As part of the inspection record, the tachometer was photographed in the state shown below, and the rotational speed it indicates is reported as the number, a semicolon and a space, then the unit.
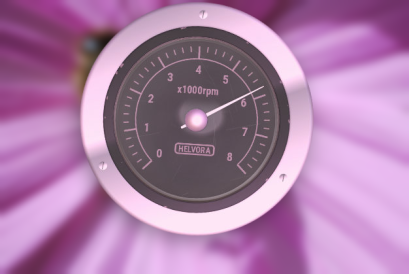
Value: 5800; rpm
